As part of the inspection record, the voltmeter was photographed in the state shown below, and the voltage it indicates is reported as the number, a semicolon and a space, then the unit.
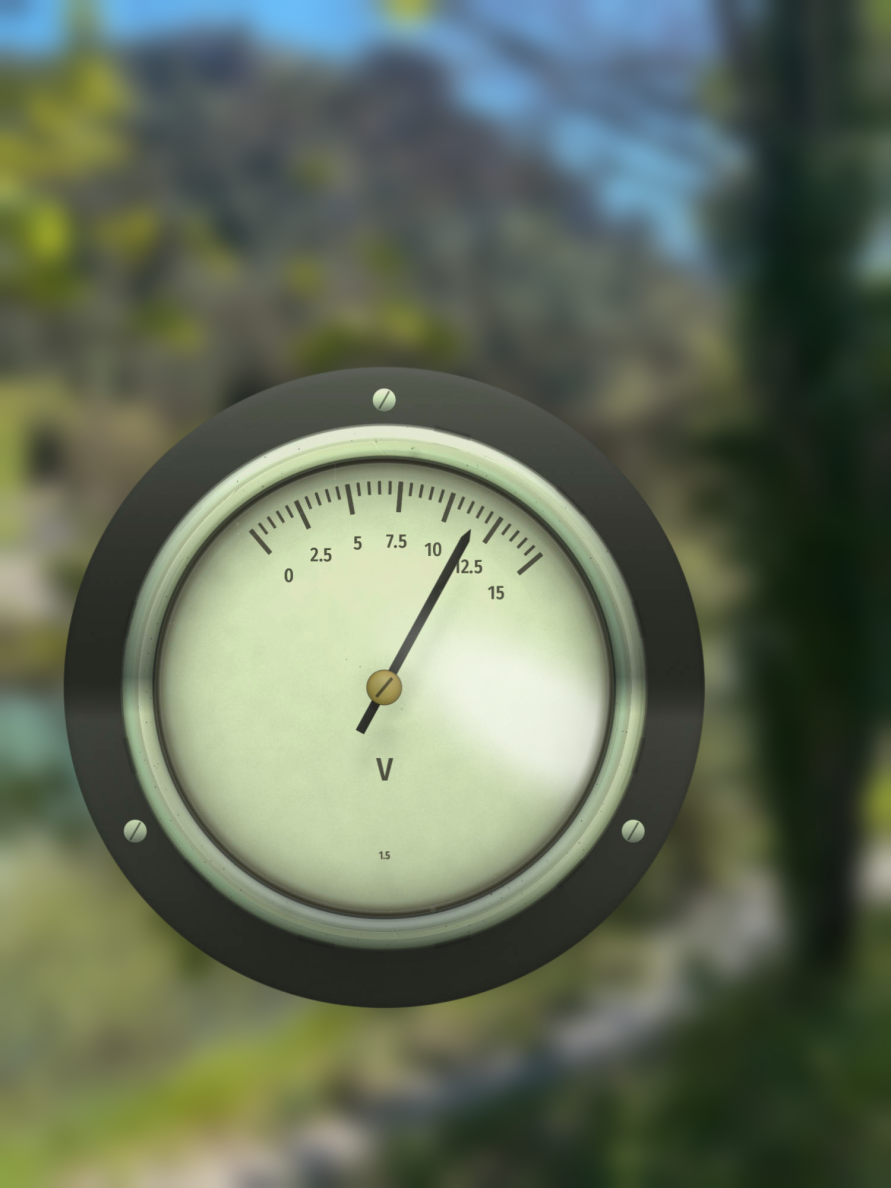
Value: 11.5; V
